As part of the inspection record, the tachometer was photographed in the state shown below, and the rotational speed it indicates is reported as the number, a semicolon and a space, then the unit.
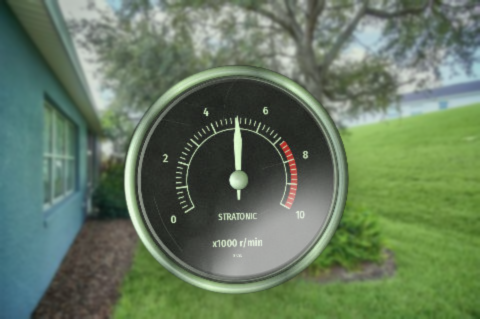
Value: 5000; rpm
